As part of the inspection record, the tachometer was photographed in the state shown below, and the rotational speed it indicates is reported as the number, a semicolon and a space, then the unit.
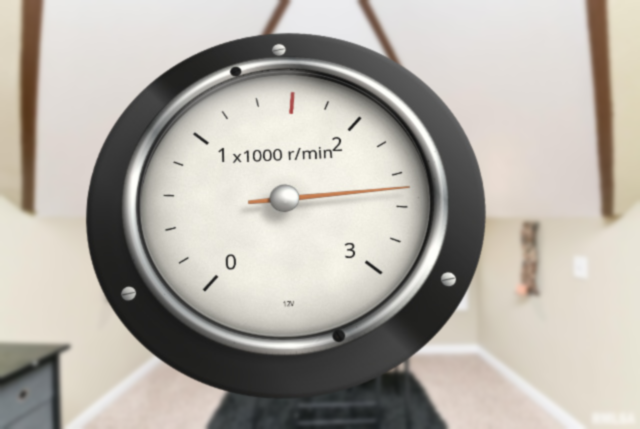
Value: 2500; rpm
